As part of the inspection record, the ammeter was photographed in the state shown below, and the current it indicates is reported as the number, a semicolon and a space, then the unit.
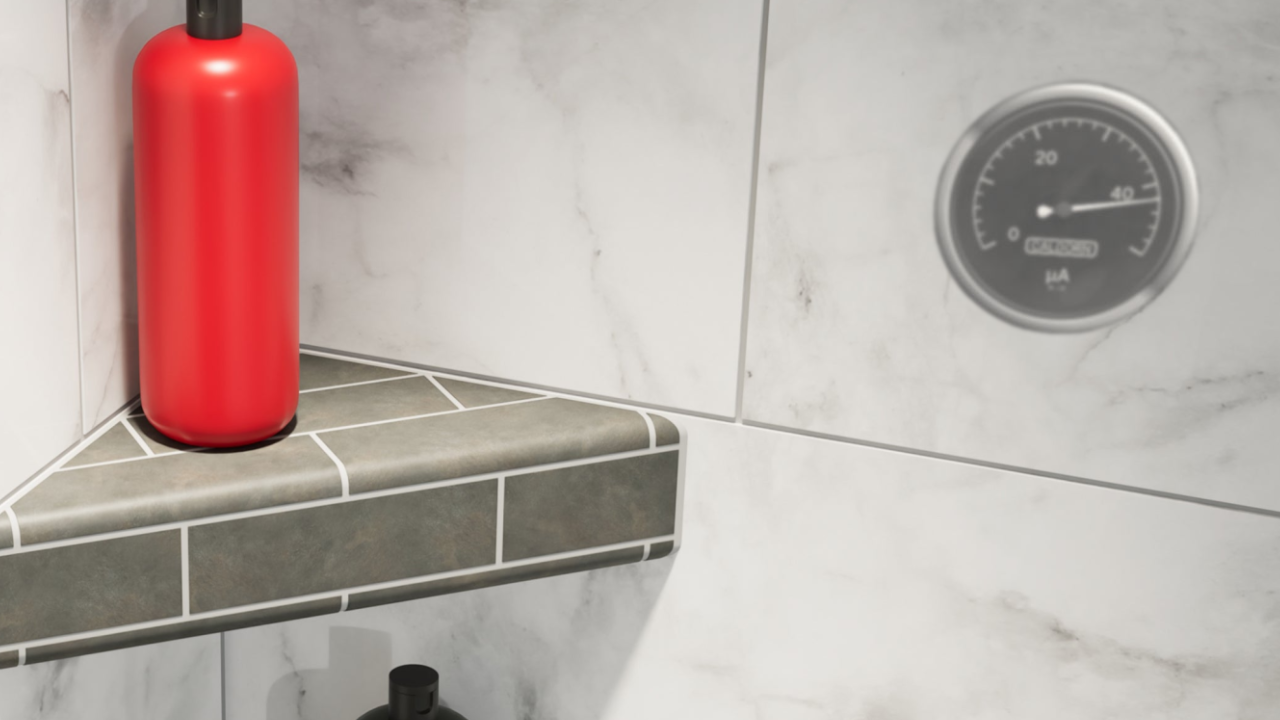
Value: 42; µA
